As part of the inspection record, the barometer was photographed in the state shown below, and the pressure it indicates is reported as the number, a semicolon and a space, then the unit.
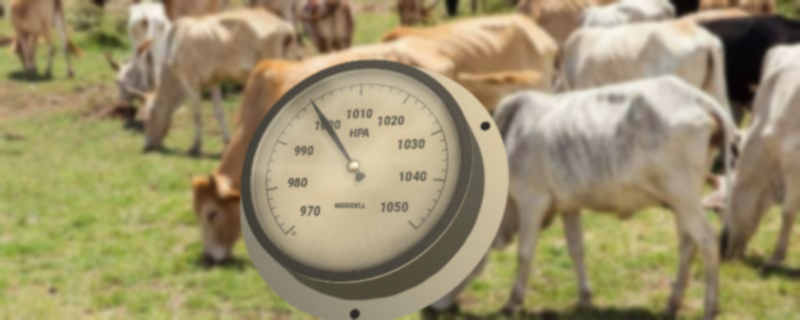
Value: 1000; hPa
